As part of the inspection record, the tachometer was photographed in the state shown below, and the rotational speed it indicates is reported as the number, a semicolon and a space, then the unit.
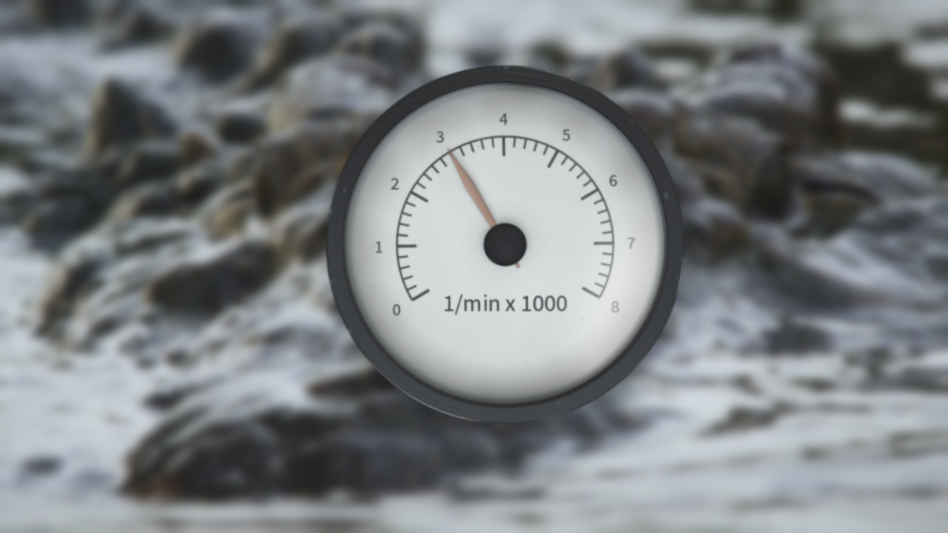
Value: 3000; rpm
